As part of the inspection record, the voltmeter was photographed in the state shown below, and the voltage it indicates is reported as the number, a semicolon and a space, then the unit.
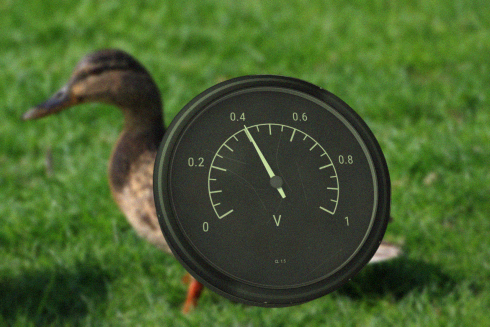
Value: 0.4; V
